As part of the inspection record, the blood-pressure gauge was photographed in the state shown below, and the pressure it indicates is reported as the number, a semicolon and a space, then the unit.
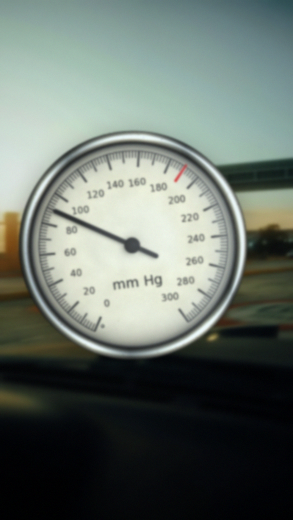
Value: 90; mmHg
